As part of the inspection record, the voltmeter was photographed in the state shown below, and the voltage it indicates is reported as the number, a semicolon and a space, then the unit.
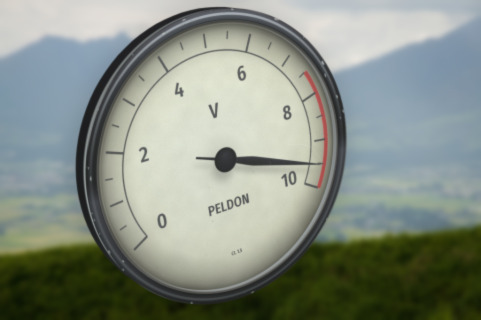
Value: 9.5; V
